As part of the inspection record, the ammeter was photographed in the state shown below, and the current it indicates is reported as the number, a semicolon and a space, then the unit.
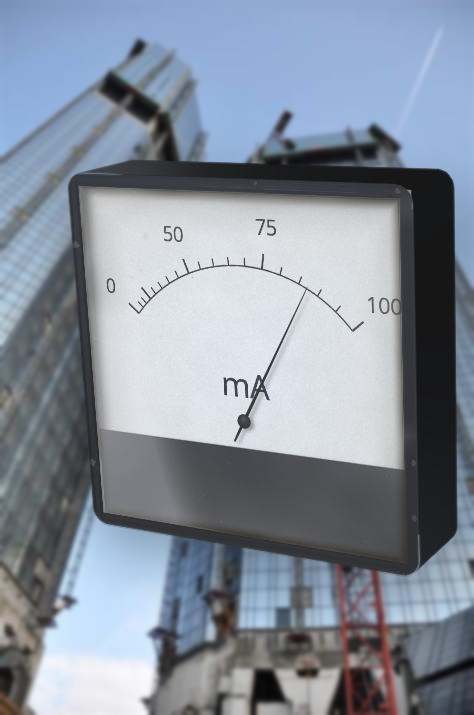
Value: 87.5; mA
